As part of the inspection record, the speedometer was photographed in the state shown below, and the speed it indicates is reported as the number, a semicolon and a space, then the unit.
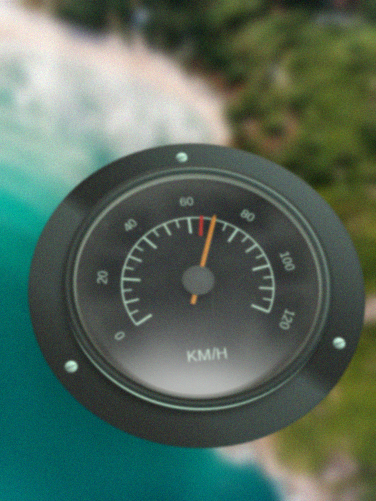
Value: 70; km/h
